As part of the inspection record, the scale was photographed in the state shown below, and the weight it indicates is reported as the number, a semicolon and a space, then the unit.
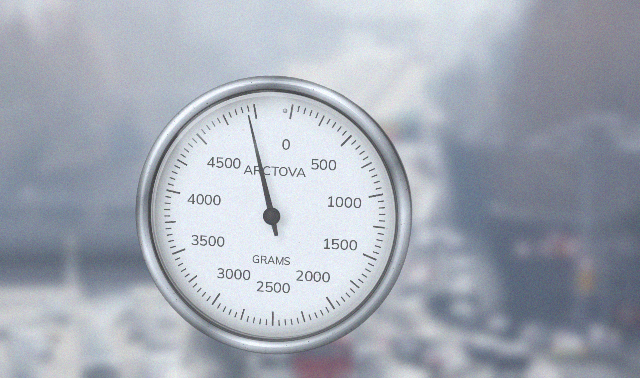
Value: 4950; g
